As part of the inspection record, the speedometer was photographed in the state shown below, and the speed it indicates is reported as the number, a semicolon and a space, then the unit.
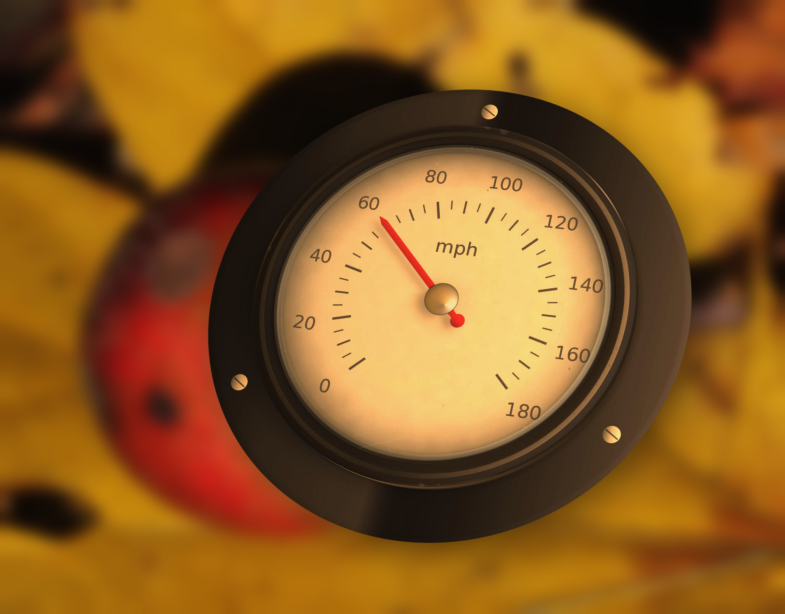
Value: 60; mph
